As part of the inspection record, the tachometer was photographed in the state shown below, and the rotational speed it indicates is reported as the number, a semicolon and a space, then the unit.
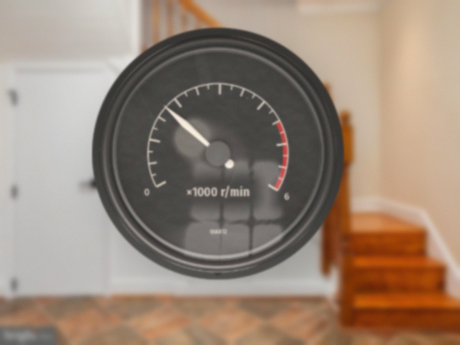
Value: 1750; rpm
